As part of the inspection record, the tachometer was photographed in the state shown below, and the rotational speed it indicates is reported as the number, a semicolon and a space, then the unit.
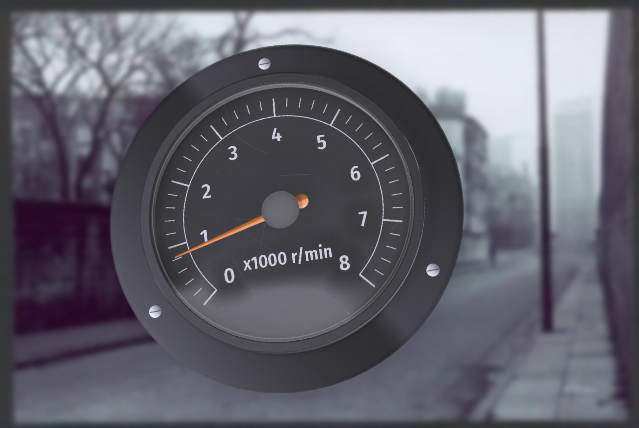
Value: 800; rpm
